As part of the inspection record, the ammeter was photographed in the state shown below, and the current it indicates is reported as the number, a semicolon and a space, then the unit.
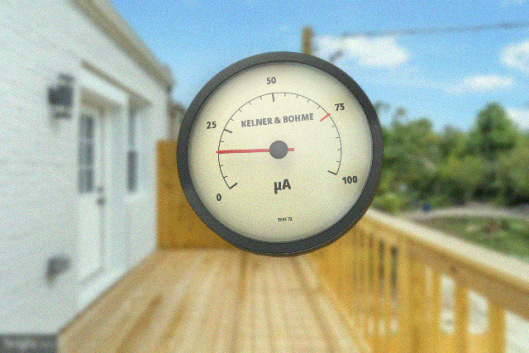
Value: 15; µA
